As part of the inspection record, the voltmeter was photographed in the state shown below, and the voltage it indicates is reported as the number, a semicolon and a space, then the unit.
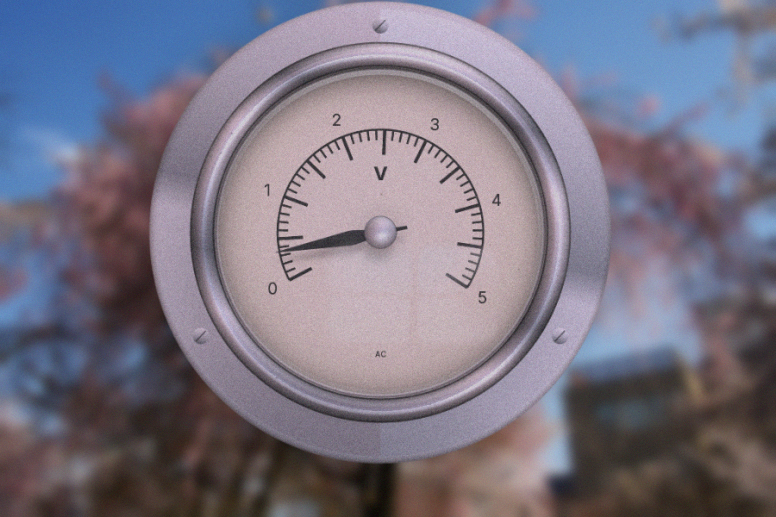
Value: 0.35; V
